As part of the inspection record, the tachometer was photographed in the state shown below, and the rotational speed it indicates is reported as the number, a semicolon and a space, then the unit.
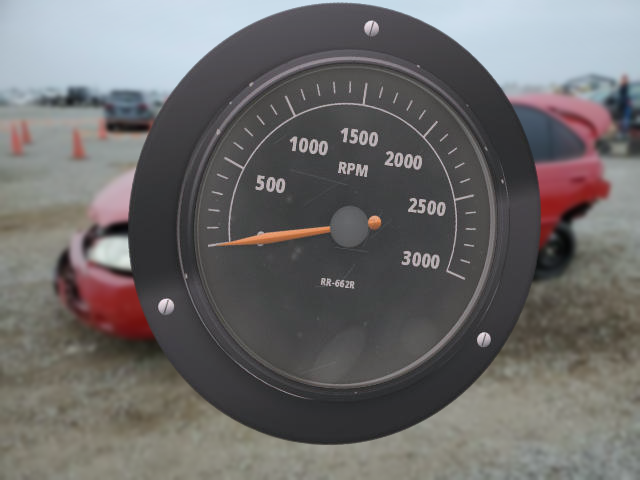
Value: 0; rpm
